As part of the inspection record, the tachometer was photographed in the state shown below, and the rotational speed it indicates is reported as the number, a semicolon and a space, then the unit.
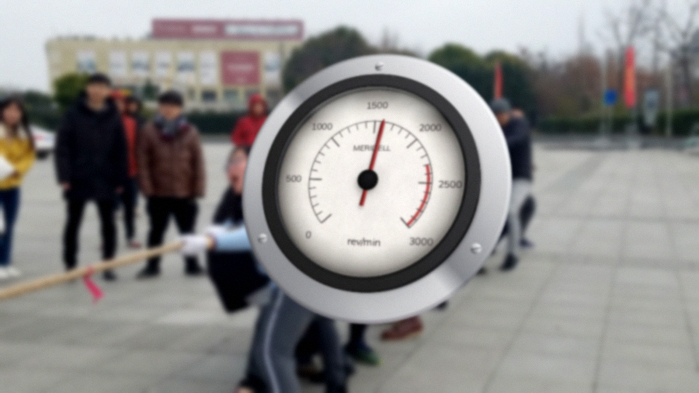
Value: 1600; rpm
